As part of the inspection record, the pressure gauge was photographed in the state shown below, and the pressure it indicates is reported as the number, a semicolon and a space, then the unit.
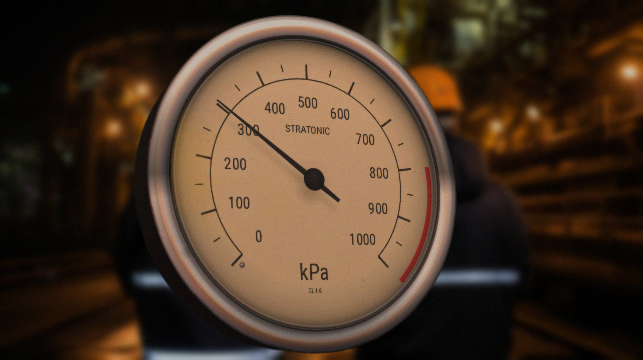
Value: 300; kPa
